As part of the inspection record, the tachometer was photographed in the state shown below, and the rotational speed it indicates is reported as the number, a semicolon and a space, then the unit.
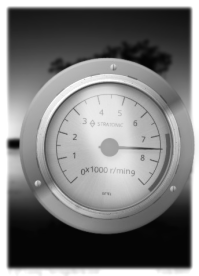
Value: 7500; rpm
